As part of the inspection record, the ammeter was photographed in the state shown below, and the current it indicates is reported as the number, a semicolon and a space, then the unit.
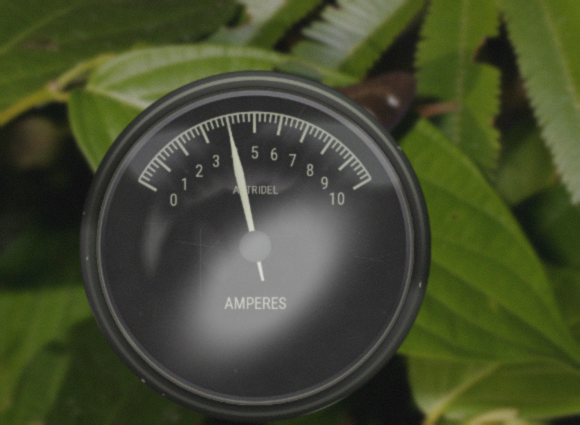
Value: 4; A
